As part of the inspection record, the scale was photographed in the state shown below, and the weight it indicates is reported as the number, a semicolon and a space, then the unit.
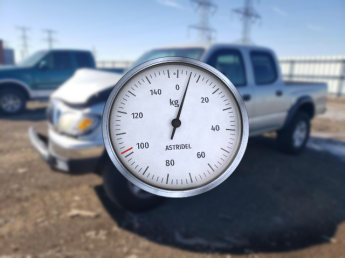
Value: 6; kg
